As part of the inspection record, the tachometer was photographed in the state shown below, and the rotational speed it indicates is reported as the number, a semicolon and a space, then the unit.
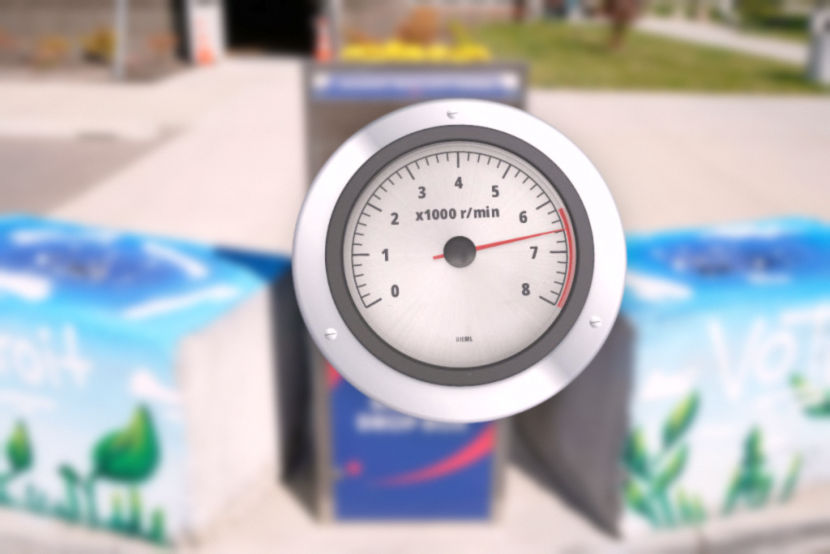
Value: 6600; rpm
